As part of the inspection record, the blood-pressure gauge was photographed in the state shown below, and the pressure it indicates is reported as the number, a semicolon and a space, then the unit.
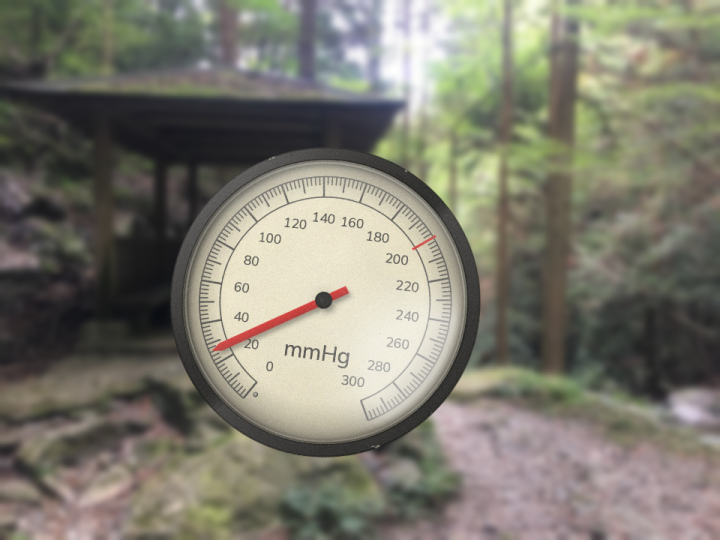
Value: 26; mmHg
